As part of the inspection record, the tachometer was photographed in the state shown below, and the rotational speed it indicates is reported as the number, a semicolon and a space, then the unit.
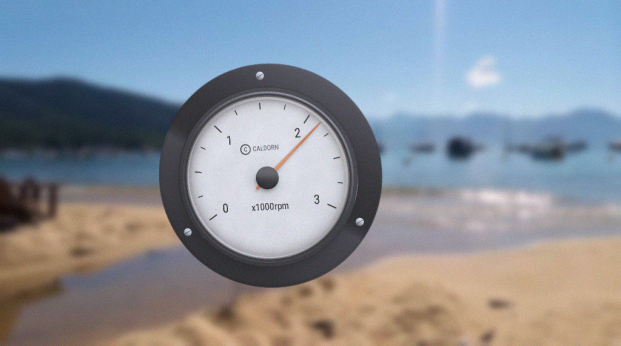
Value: 2125; rpm
